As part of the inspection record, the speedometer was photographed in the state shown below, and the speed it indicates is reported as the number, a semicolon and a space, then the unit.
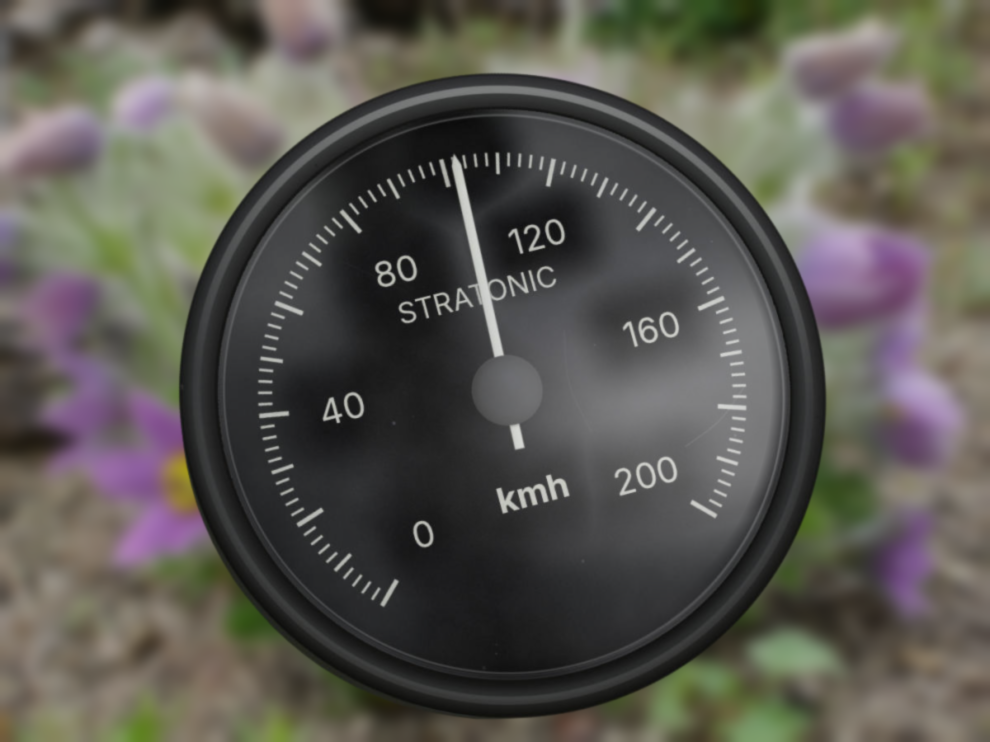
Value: 102; km/h
